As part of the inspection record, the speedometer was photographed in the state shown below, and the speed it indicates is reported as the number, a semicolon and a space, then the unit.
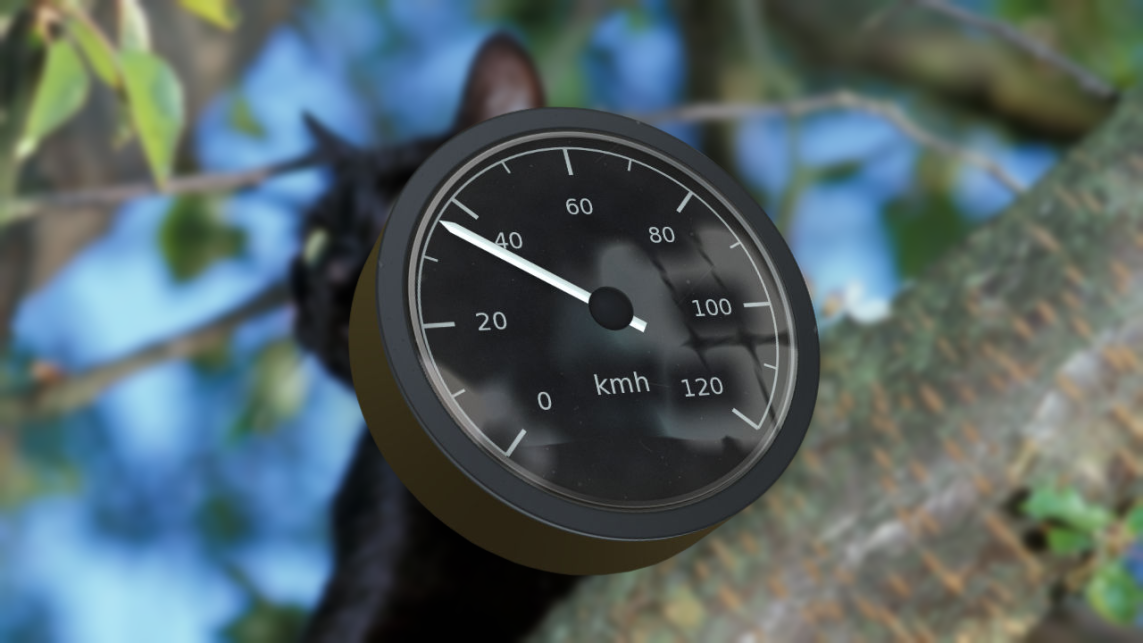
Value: 35; km/h
